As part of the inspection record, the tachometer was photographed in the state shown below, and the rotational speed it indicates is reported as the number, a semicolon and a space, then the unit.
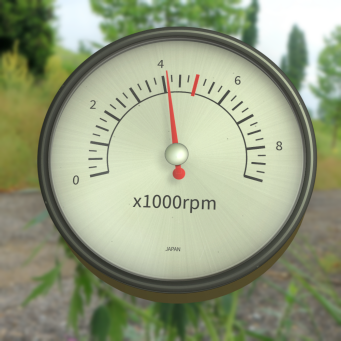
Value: 4125; rpm
